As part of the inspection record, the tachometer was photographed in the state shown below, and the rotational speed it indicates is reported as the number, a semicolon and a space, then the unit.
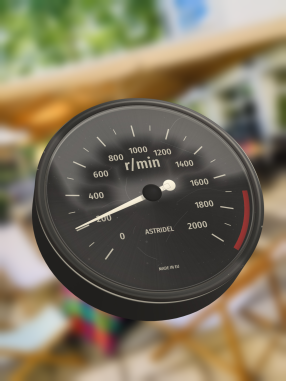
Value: 200; rpm
